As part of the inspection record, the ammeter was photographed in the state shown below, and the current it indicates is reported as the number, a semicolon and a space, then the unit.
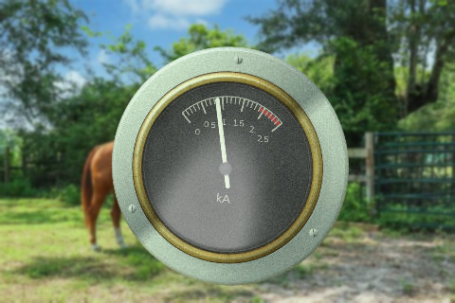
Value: 0.9; kA
